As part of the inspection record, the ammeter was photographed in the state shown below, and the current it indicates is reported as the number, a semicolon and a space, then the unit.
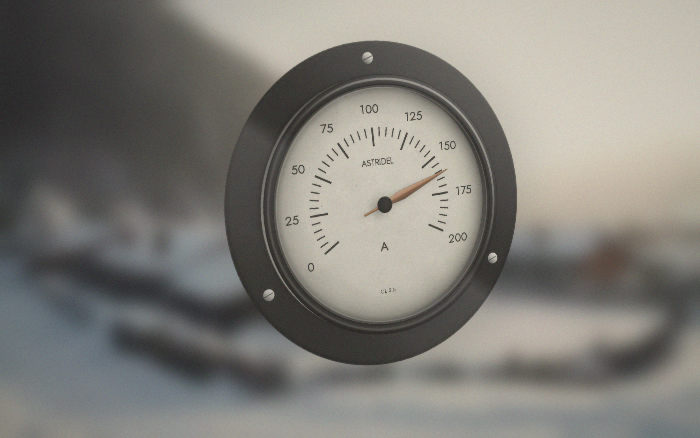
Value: 160; A
